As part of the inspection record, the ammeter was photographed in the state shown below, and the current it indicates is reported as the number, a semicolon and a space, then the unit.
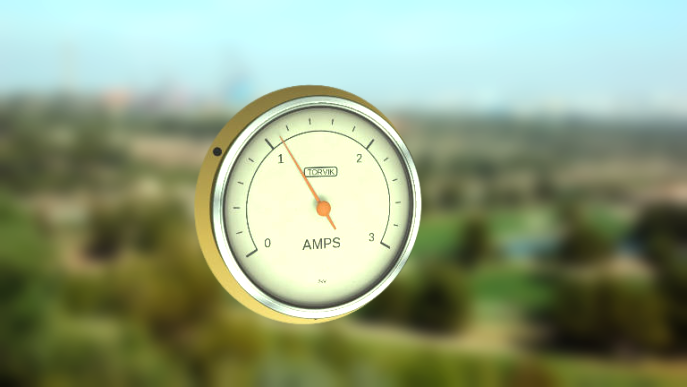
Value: 1.1; A
